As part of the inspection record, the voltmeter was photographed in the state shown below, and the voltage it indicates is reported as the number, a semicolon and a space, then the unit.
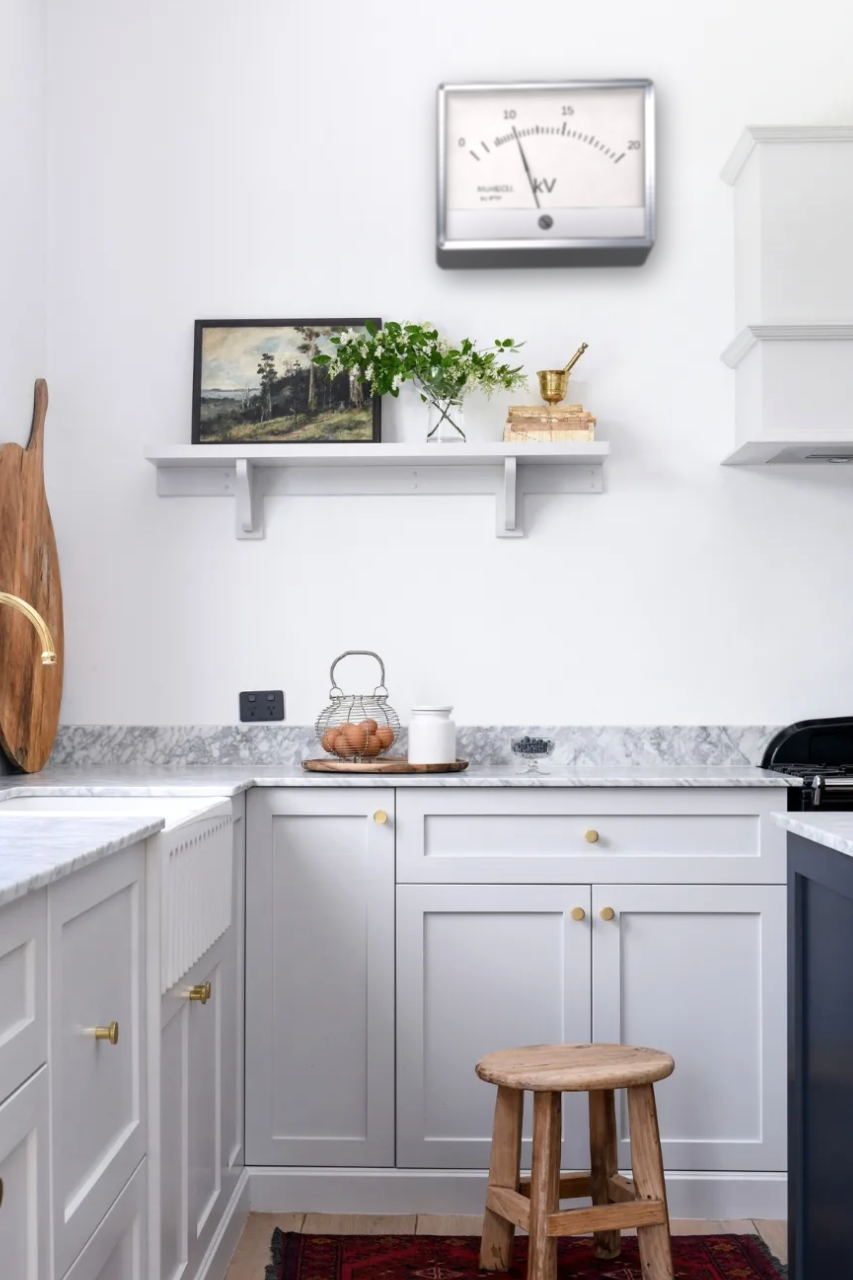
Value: 10; kV
